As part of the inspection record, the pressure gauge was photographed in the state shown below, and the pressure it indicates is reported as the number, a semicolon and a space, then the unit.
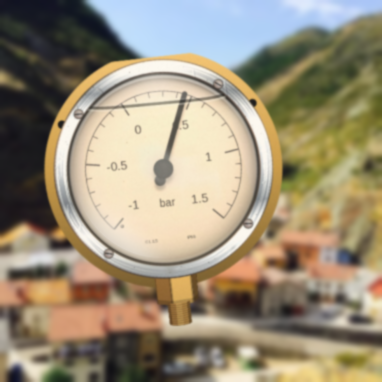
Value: 0.45; bar
